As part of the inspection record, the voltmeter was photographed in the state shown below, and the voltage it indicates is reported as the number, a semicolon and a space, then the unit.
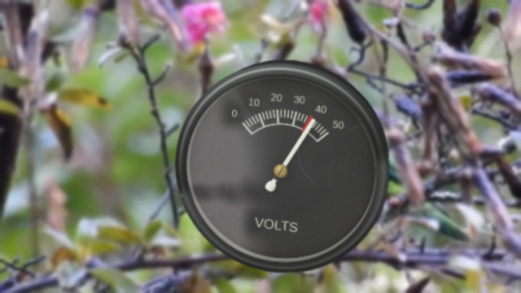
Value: 40; V
